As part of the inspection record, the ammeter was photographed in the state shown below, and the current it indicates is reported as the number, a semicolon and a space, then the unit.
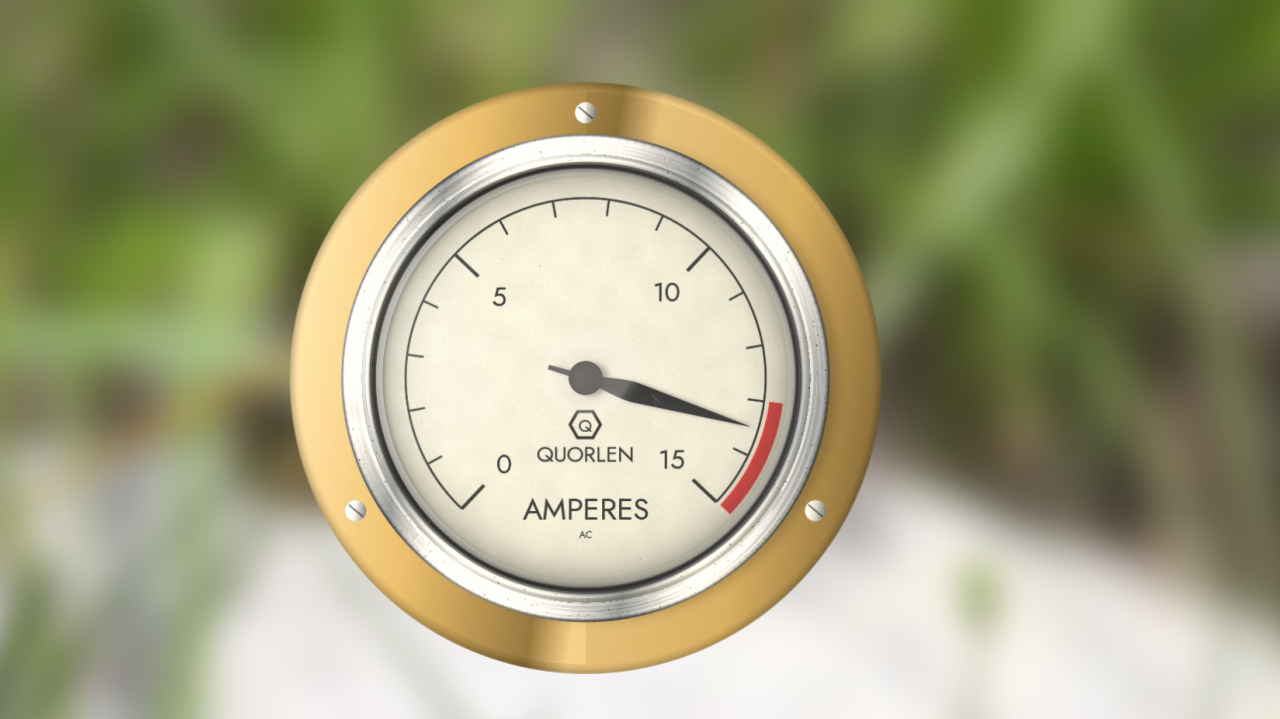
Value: 13.5; A
